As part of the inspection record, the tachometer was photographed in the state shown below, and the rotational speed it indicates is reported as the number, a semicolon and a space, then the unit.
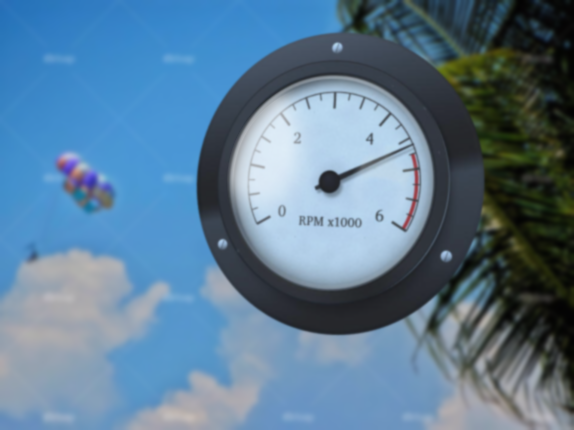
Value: 4625; rpm
